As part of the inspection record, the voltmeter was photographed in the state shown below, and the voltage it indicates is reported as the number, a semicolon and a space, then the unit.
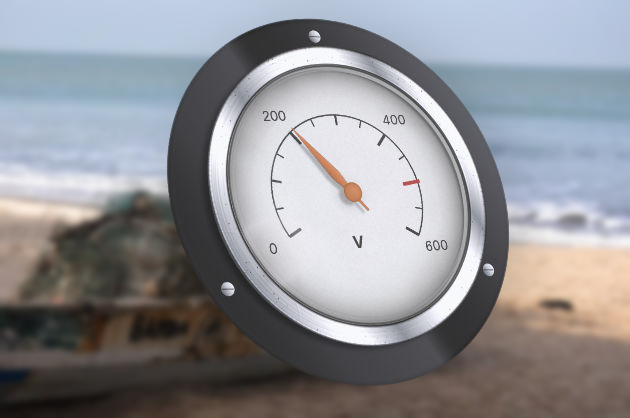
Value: 200; V
